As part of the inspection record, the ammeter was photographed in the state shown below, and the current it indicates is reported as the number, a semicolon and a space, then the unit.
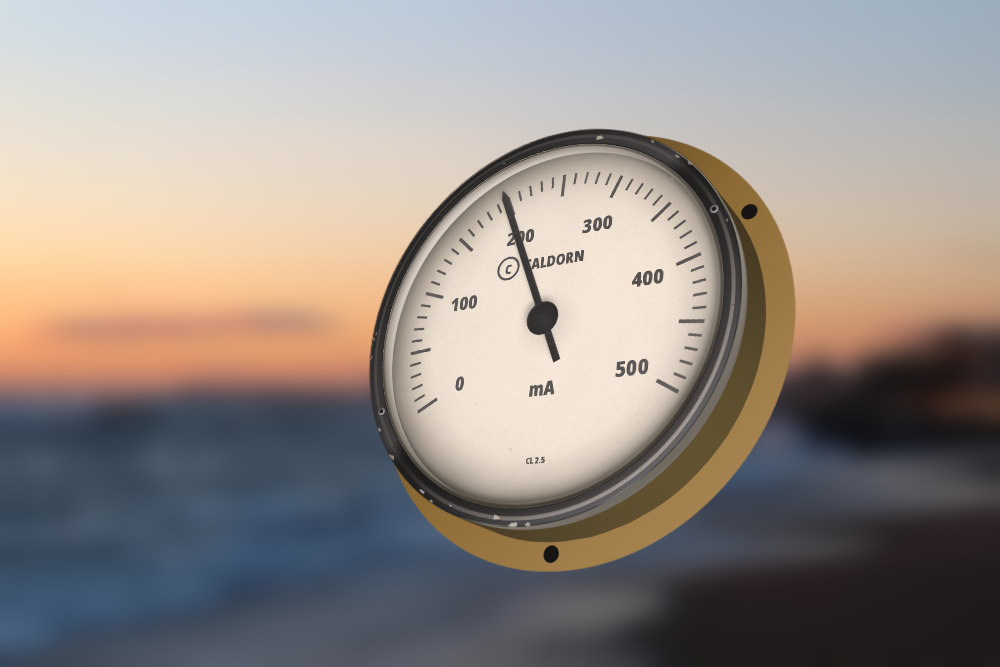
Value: 200; mA
